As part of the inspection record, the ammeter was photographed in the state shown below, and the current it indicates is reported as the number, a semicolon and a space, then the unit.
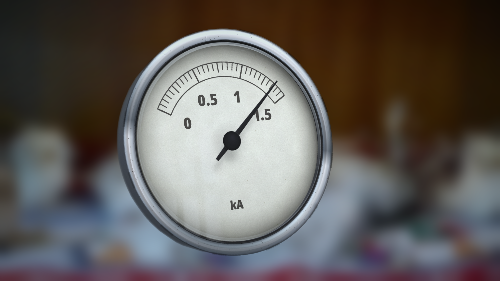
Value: 1.35; kA
